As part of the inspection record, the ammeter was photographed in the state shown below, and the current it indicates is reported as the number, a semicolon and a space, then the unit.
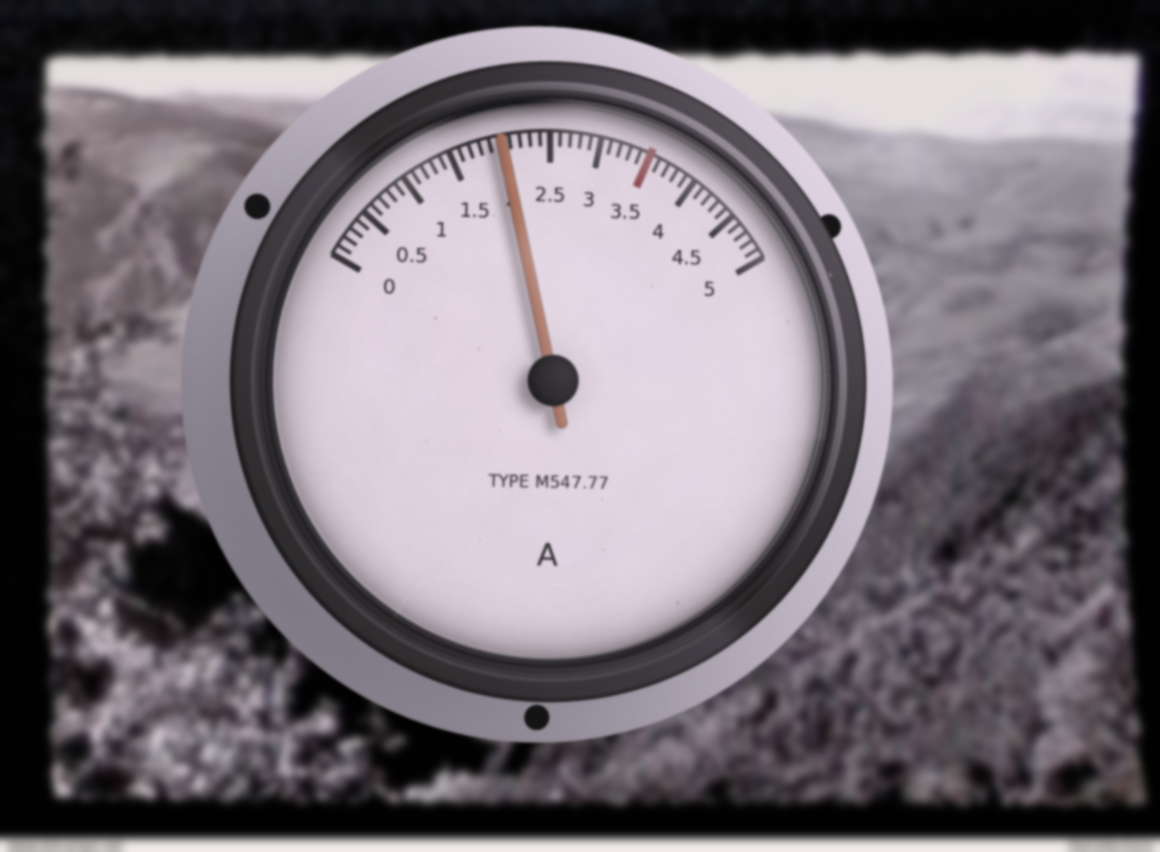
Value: 2; A
